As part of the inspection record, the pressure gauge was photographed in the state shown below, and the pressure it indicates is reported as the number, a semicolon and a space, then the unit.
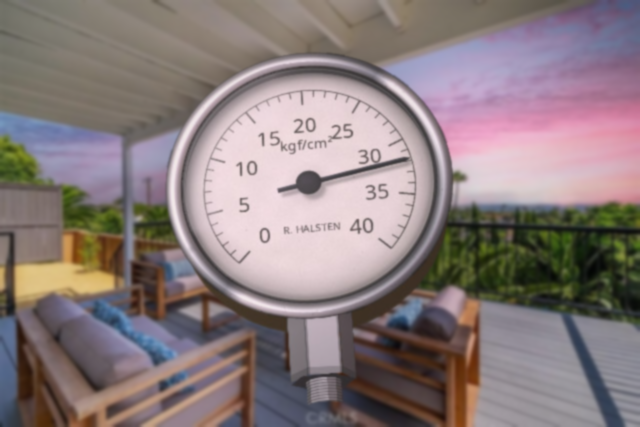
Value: 32; kg/cm²
